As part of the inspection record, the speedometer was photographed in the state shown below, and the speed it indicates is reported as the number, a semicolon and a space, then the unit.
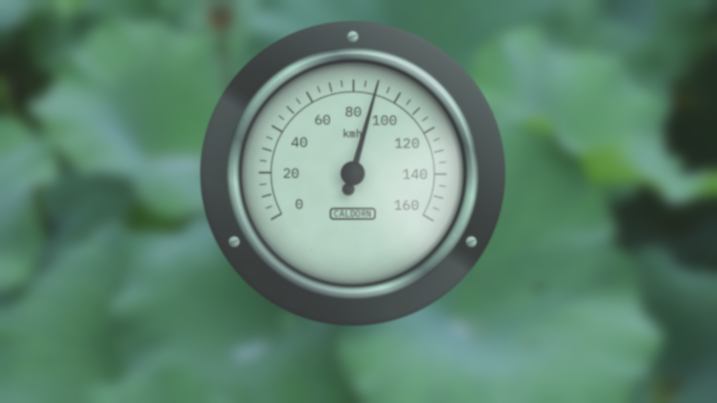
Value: 90; km/h
